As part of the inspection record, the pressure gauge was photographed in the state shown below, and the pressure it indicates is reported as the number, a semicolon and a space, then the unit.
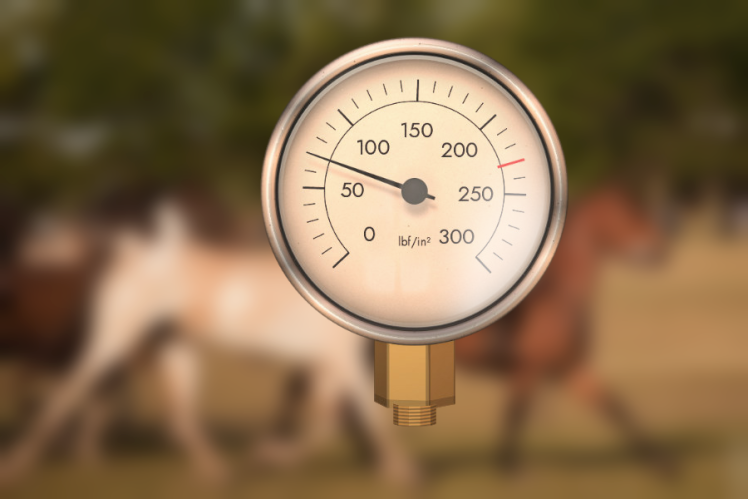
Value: 70; psi
